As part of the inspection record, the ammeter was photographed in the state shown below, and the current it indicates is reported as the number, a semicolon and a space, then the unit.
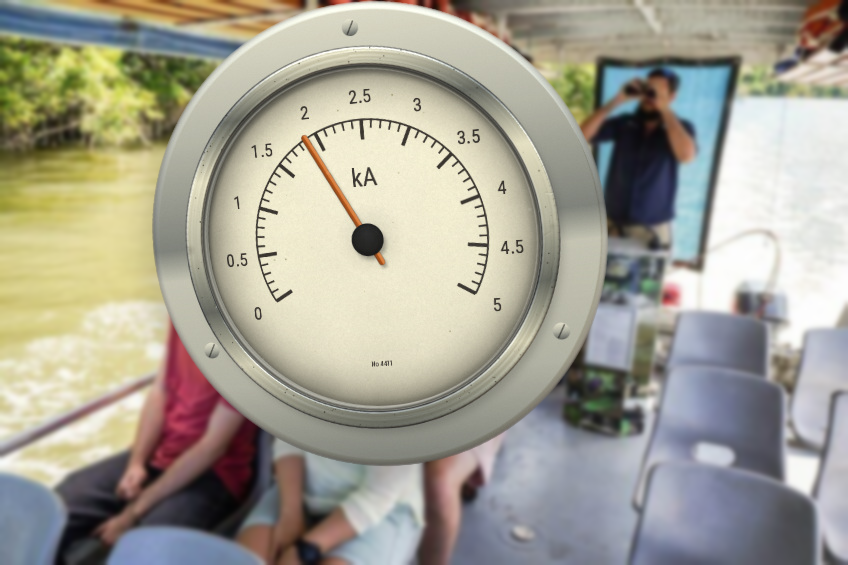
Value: 1.9; kA
